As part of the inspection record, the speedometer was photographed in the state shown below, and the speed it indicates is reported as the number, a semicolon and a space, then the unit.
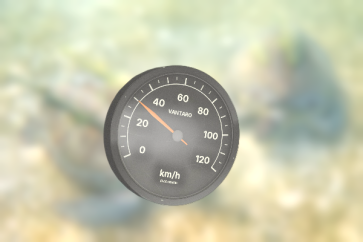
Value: 30; km/h
